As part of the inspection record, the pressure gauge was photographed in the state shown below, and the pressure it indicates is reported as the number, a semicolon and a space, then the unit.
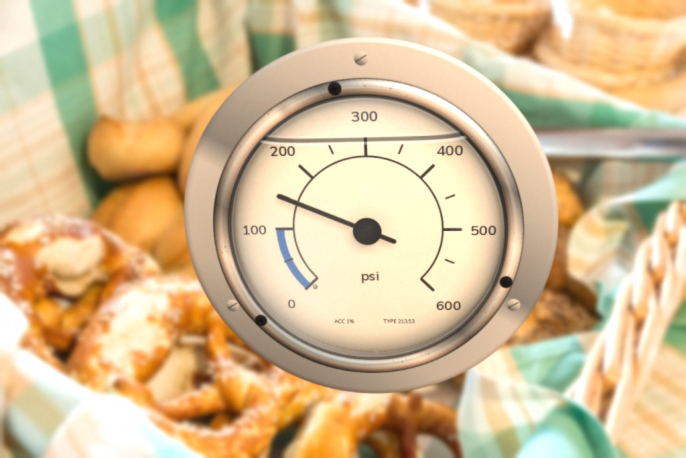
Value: 150; psi
